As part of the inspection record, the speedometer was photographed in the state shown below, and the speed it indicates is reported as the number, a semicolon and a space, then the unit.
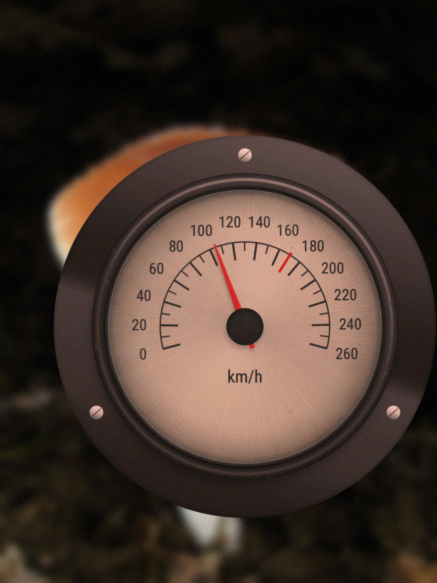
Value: 105; km/h
